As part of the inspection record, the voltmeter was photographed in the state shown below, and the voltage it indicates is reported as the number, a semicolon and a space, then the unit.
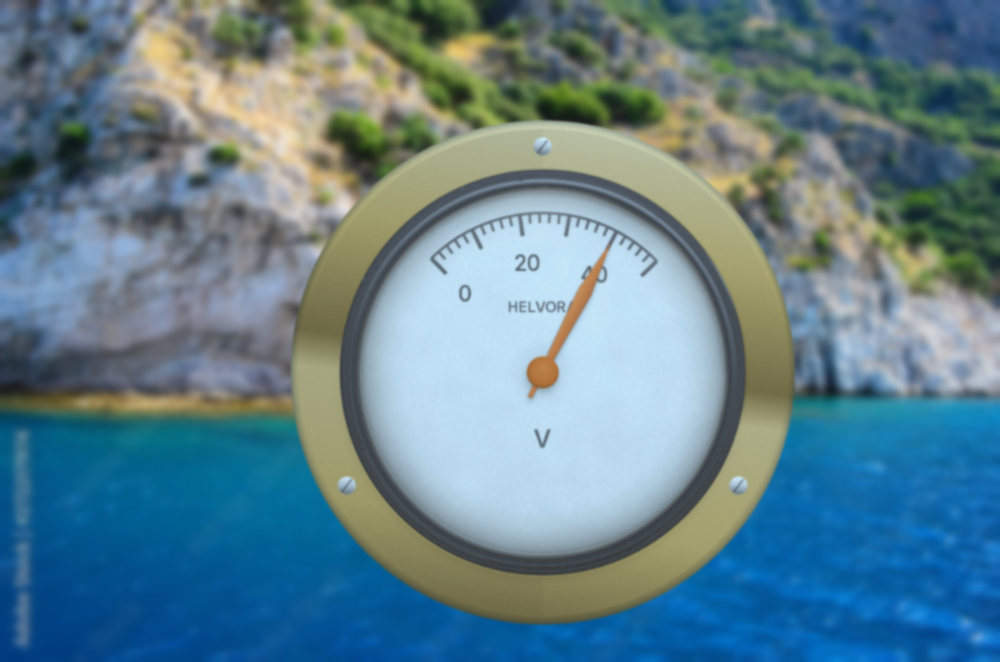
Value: 40; V
